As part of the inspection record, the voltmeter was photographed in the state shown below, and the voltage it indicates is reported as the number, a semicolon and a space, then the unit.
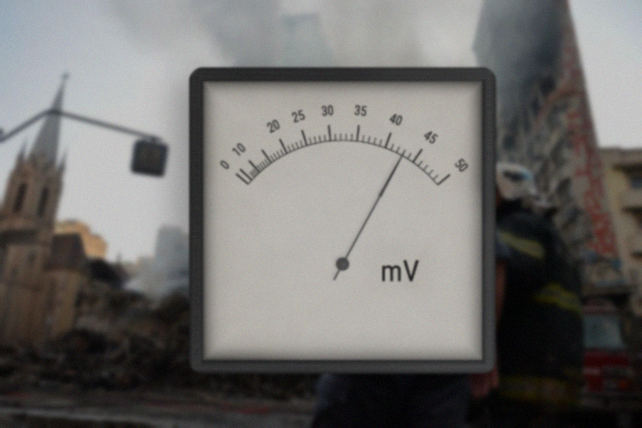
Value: 43; mV
